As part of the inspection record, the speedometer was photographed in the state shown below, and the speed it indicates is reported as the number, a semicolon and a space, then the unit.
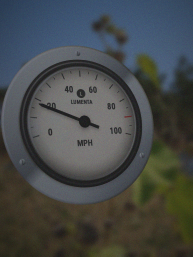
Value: 17.5; mph
